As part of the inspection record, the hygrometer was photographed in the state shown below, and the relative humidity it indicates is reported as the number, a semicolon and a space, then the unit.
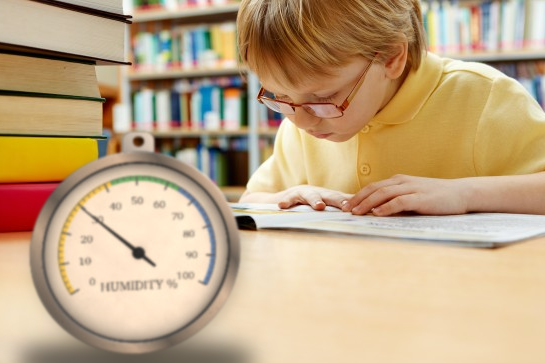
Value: 30; %
